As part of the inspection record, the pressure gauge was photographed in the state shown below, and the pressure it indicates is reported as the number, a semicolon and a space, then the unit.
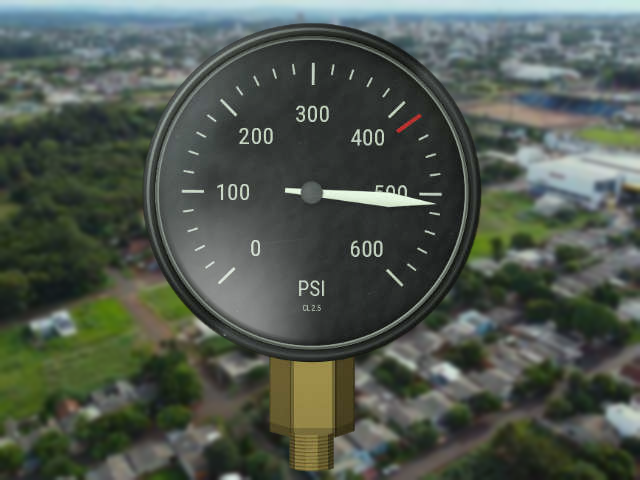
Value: 510; psi
